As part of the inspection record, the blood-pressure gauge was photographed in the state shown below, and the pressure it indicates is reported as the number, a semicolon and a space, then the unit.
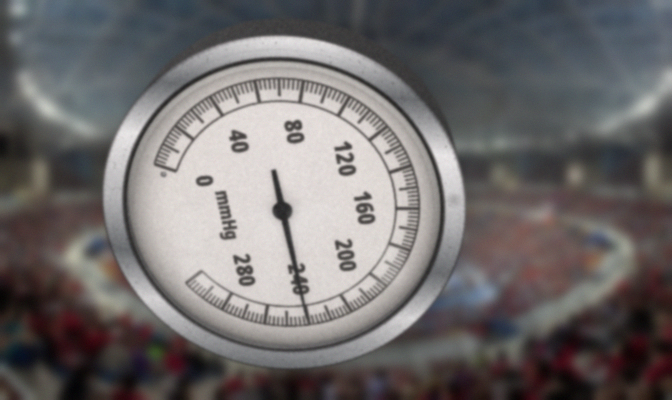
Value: 240; mmHg
